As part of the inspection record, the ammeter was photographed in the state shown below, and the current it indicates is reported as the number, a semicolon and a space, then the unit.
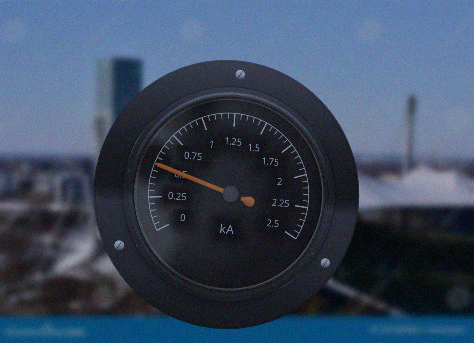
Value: 0.5; kA
